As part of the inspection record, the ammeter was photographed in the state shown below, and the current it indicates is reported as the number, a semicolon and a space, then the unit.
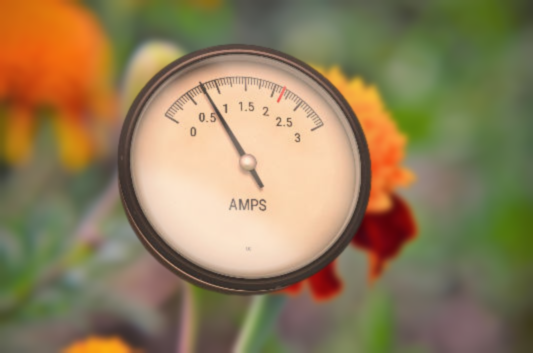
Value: 0.75; A
